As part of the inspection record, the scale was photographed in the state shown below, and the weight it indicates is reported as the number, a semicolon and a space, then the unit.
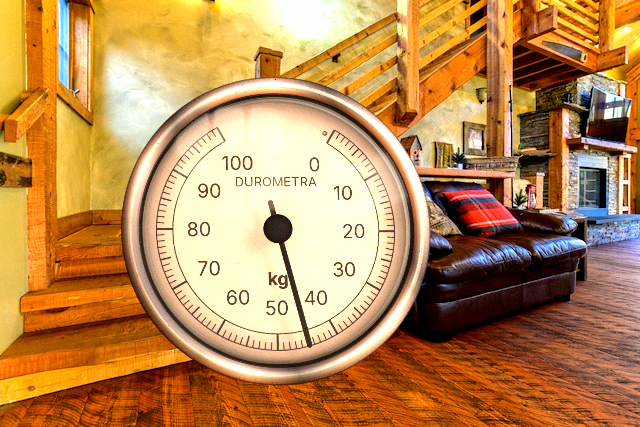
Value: 45; kg
